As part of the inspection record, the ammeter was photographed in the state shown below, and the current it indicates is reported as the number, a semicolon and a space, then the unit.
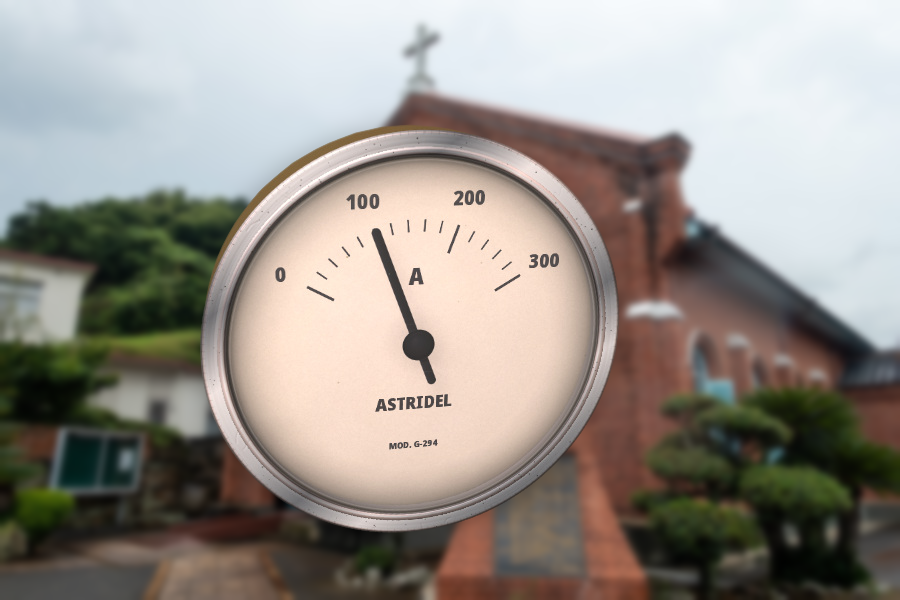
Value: 100; A
